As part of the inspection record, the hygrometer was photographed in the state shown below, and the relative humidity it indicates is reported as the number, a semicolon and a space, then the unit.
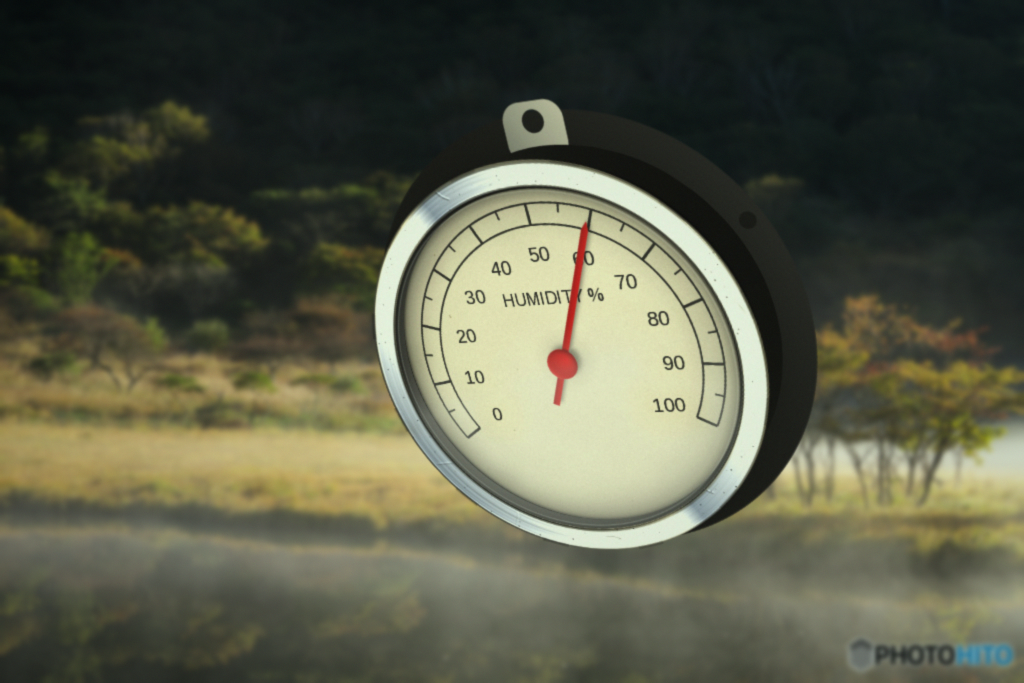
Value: 60; %
